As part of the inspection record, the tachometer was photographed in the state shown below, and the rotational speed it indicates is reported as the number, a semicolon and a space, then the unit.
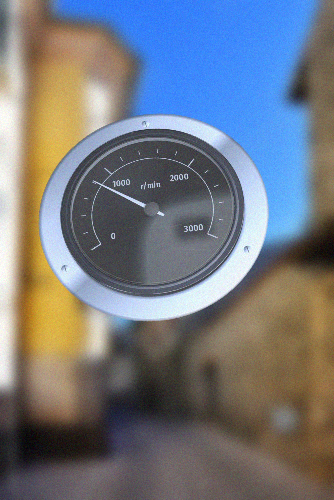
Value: 800; rpm
